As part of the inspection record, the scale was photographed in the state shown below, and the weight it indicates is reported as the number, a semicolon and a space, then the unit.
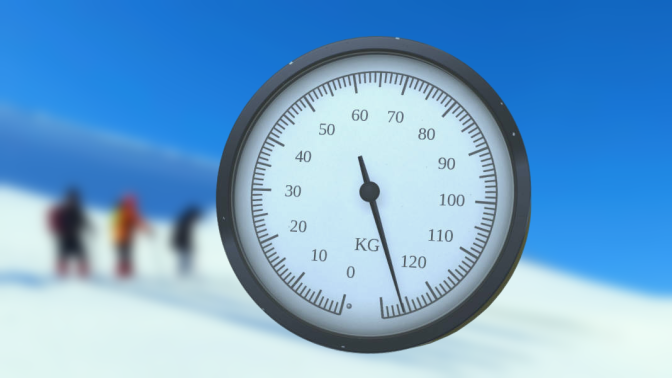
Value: 126; kg
